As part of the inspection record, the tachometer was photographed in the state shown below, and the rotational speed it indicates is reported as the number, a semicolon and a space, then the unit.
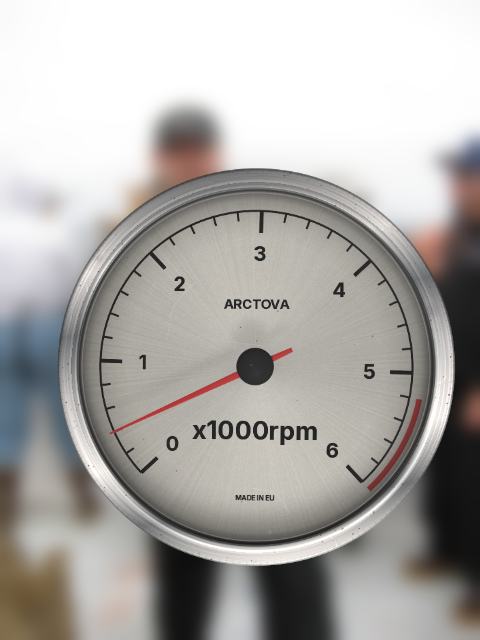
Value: 400; rpm
